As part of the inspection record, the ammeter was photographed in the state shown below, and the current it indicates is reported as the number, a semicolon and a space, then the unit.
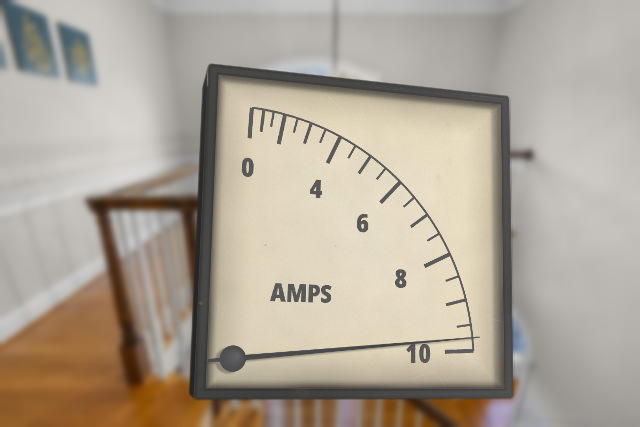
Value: 9.75; A
